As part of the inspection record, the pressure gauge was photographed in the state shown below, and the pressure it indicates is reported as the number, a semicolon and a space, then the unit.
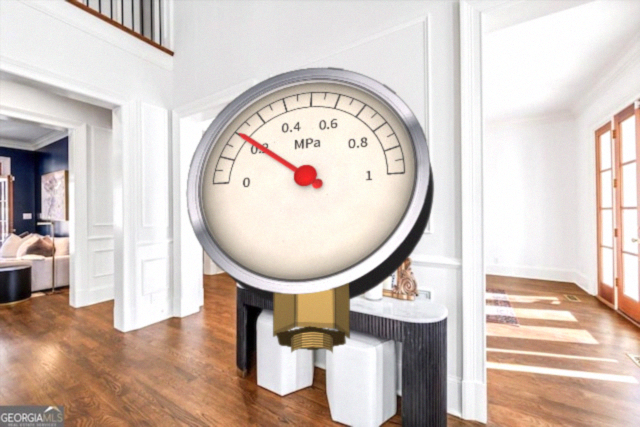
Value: 0.2; MPa
